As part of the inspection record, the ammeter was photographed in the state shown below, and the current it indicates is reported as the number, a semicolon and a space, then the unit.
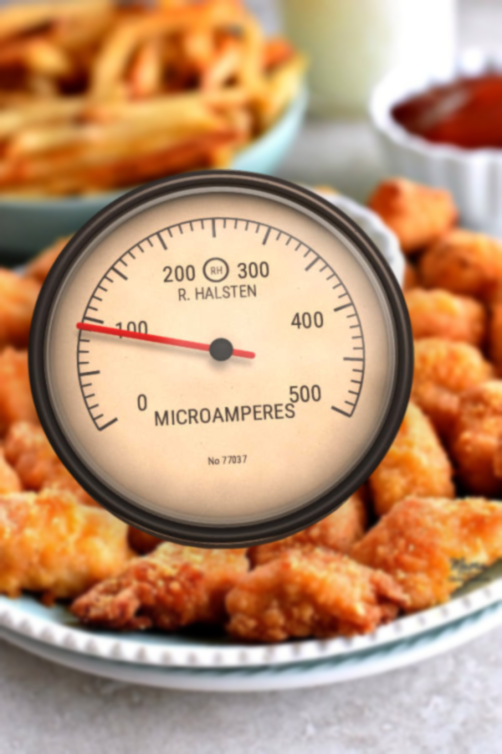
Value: 90; µA
